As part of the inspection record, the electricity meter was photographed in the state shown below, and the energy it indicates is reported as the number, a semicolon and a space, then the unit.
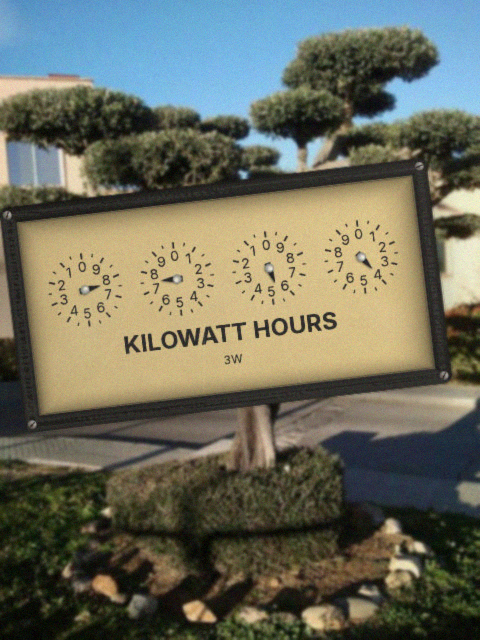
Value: 7754; kWh
